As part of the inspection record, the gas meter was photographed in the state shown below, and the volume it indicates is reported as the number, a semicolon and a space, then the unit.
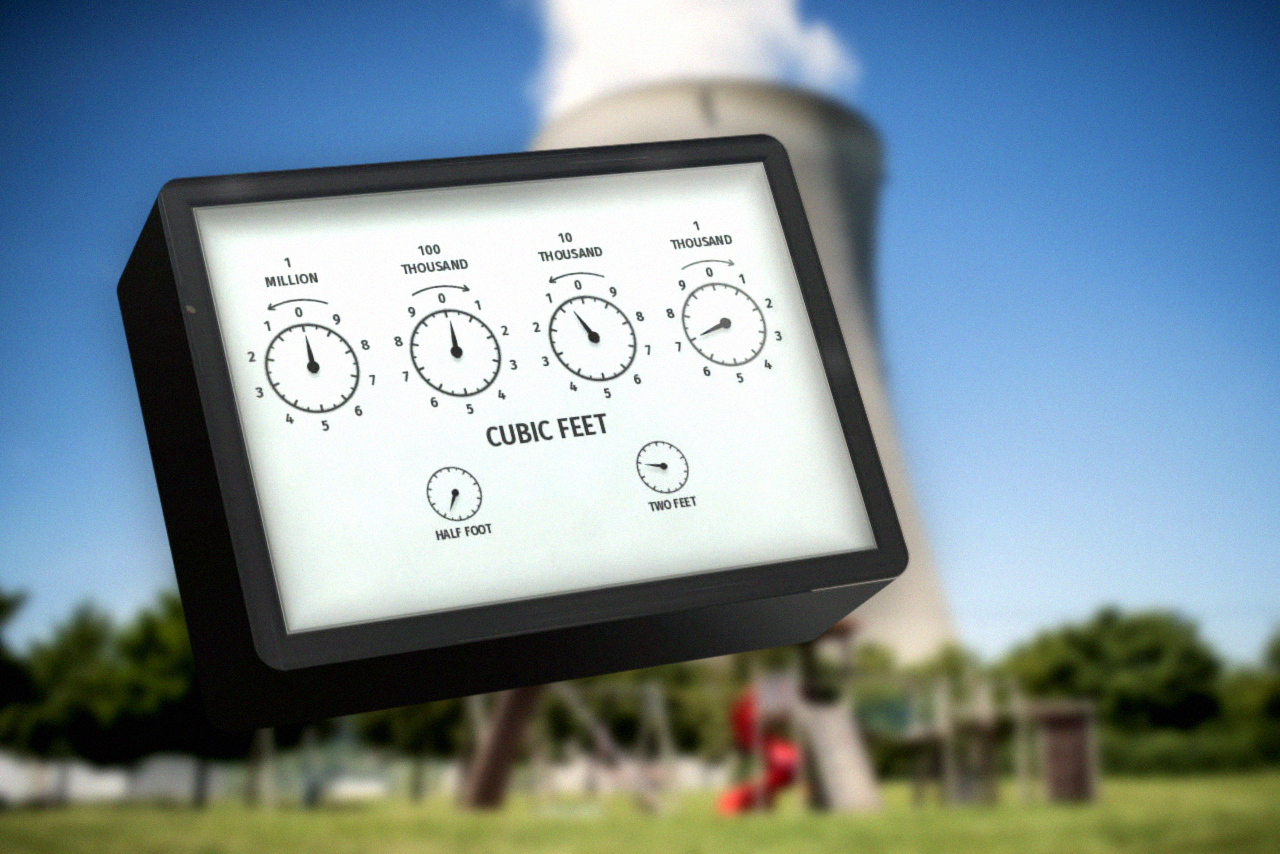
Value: 700; ft³
